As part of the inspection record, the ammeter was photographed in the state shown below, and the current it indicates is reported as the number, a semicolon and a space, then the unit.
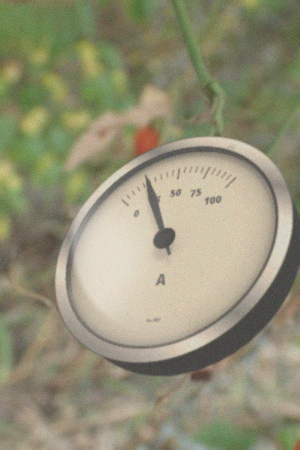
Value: 25; A
